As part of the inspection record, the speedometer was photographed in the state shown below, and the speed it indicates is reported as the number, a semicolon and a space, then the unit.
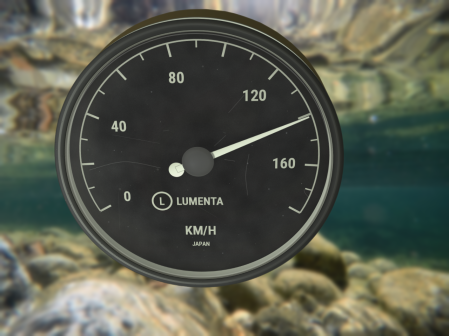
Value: 140; km/h
